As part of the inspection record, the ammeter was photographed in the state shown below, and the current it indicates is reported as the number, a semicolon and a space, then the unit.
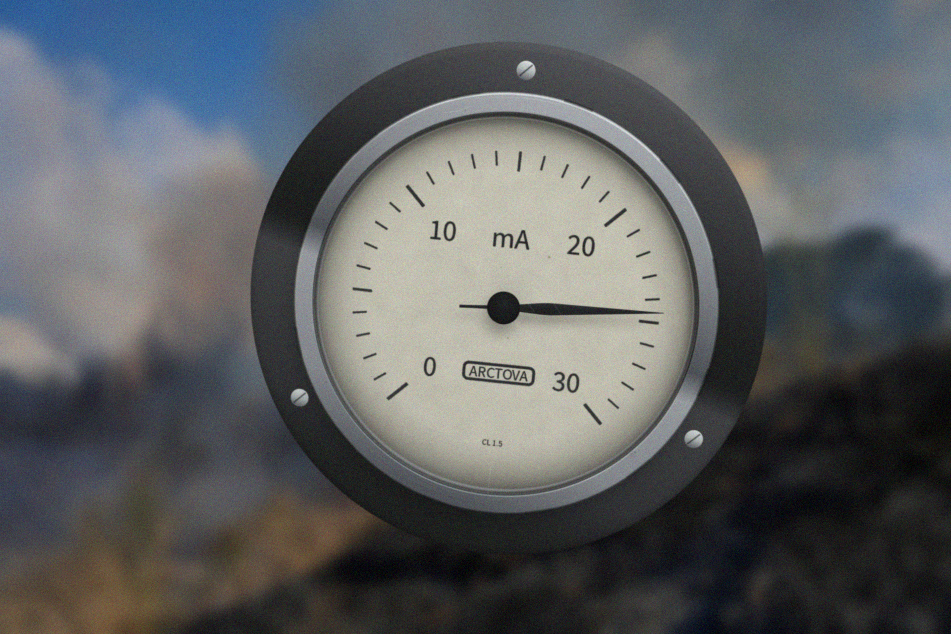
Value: 24.5; mA
